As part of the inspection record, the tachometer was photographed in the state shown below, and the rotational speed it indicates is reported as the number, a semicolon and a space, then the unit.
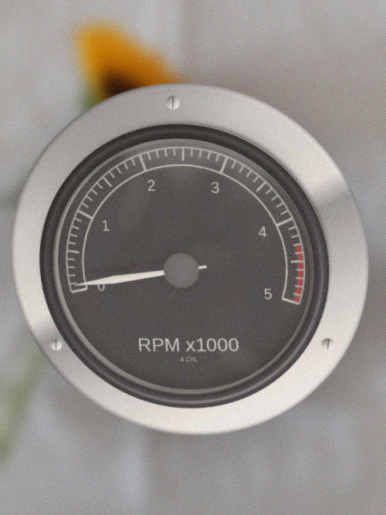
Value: 100; rpm
